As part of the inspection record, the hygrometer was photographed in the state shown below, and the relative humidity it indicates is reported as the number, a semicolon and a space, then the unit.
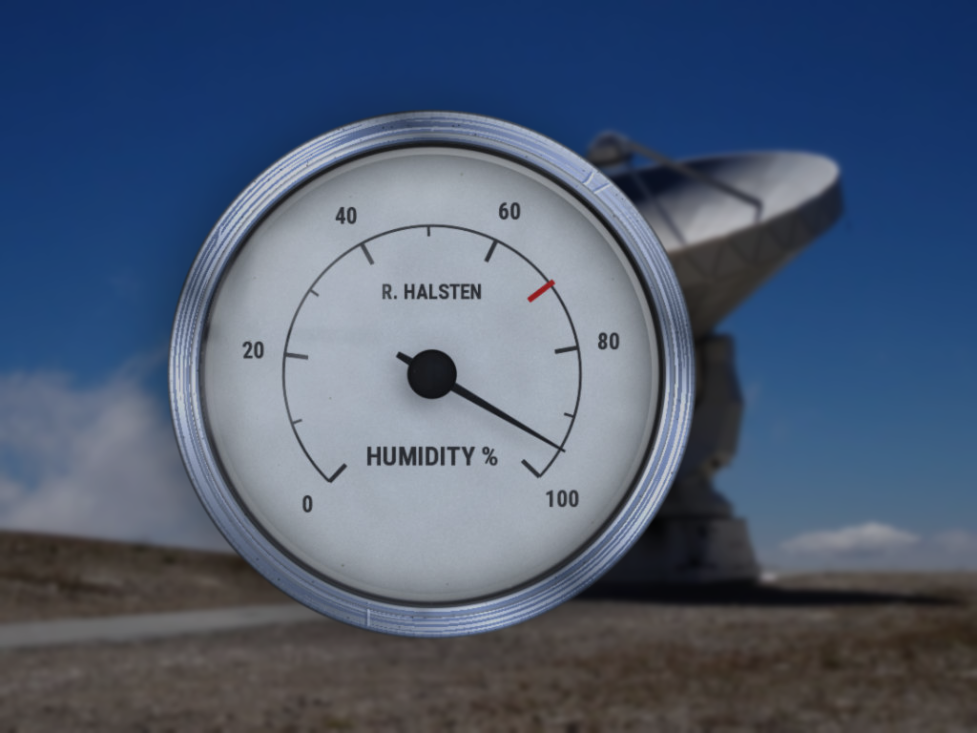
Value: 95; %
